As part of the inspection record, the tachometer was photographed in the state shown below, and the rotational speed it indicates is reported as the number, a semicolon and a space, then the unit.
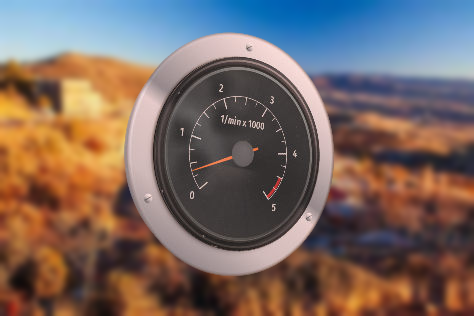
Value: 375; rpm
